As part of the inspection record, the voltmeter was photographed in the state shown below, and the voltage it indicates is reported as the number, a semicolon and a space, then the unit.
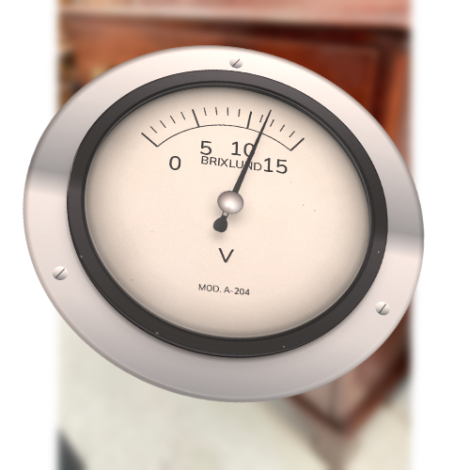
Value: 11.5; V
